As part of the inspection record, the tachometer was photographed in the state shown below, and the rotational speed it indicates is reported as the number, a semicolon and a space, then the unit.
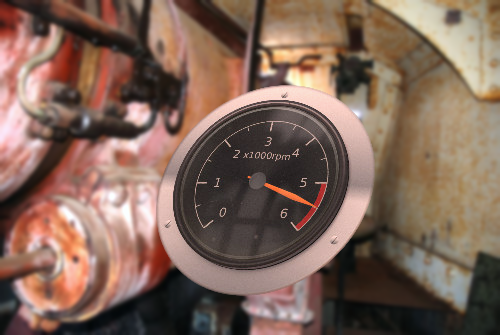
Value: 5500; rpm
